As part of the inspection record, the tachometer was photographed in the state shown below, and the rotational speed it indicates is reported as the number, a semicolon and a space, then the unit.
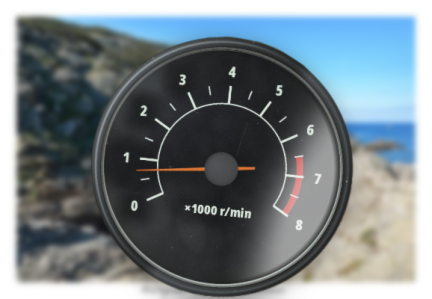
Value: 750; rpm
